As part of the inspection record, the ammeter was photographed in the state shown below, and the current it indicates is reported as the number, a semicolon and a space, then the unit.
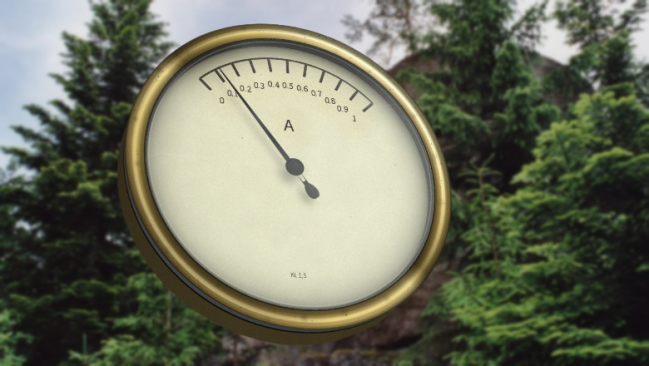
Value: 0.1; A
